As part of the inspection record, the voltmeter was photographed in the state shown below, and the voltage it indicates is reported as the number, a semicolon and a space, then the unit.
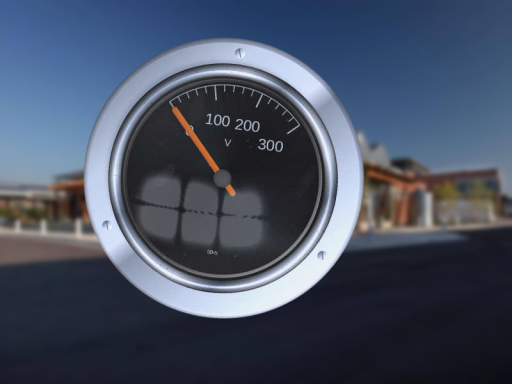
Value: 0; V
